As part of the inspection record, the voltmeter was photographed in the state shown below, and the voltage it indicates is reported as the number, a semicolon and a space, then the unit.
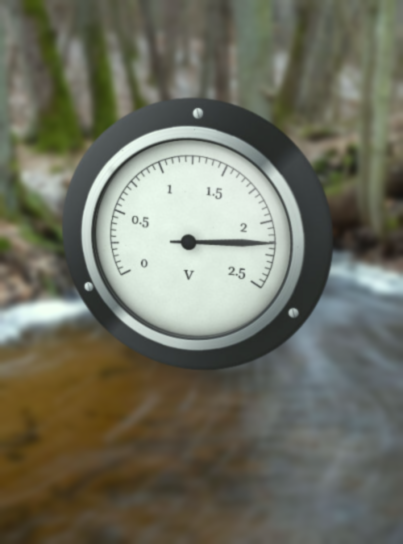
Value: 2.15; V
